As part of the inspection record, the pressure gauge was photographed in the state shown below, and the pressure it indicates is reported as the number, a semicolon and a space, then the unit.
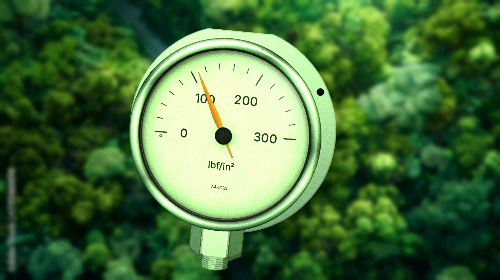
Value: 110; psi
